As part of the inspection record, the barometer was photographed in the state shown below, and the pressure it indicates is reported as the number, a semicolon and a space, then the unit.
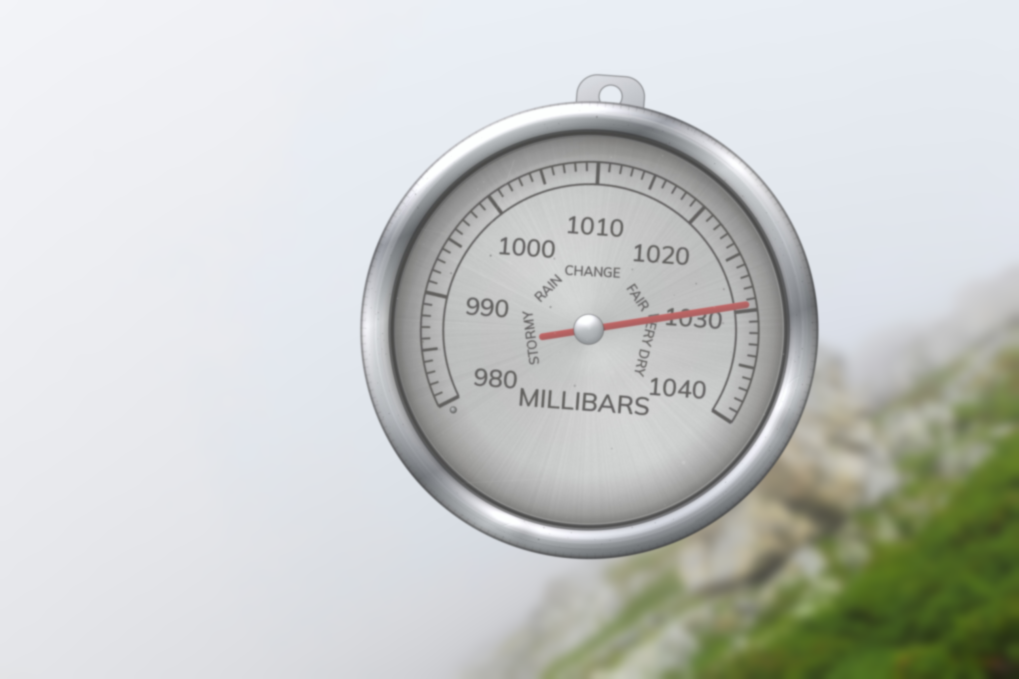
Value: 1029.5; mbar
